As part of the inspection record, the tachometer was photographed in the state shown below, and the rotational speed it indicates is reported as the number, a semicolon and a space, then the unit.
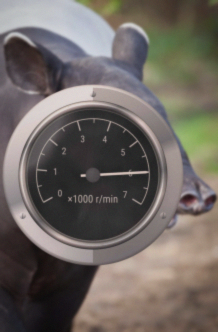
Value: 6000; rpm
